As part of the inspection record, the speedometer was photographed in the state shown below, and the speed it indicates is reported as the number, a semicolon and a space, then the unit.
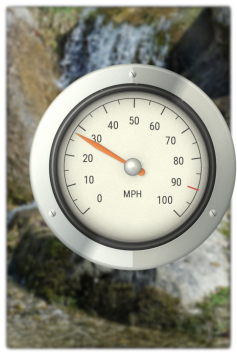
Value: 27.5; mph
